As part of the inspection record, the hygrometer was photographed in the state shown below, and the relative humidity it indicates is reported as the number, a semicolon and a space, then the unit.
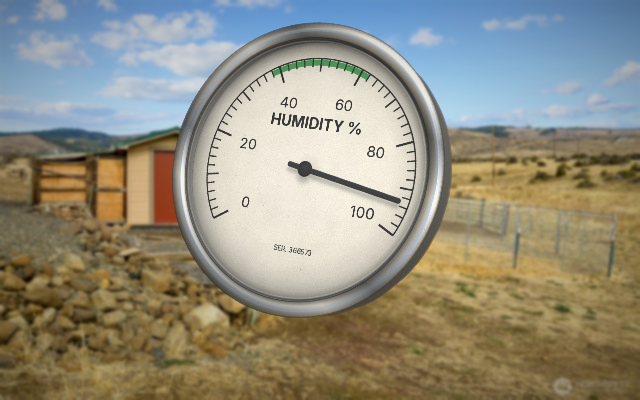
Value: 93; %
